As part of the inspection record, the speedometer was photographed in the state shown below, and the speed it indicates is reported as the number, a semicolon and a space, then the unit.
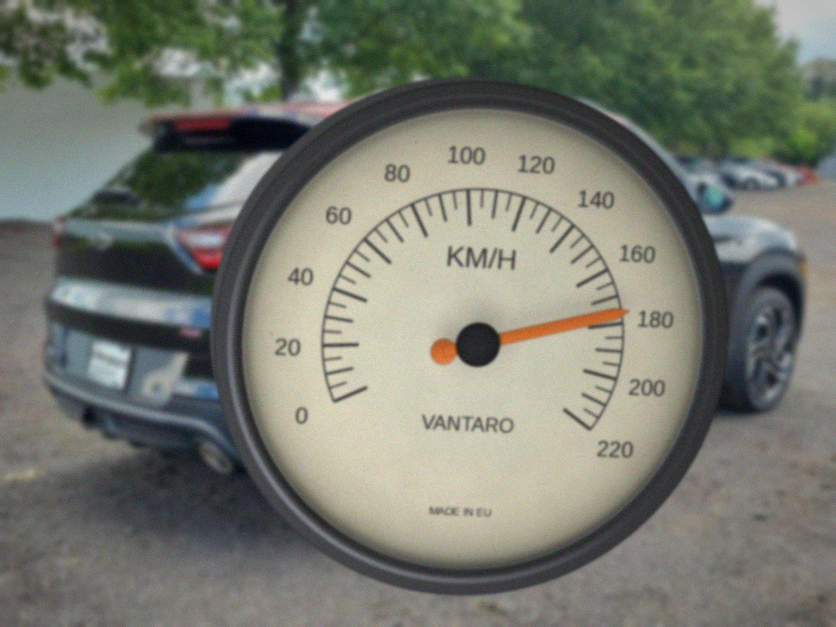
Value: 175; km/h
